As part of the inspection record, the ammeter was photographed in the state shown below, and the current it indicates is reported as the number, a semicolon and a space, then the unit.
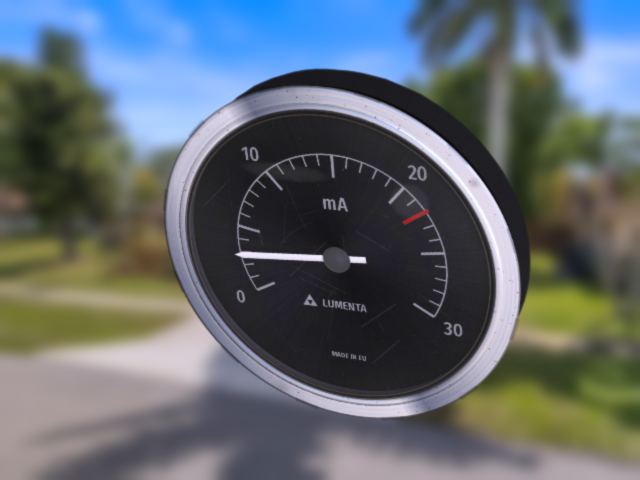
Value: 3; mA
